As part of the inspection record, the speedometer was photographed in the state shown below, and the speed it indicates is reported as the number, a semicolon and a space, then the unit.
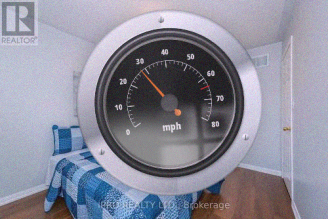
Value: 28; mph
